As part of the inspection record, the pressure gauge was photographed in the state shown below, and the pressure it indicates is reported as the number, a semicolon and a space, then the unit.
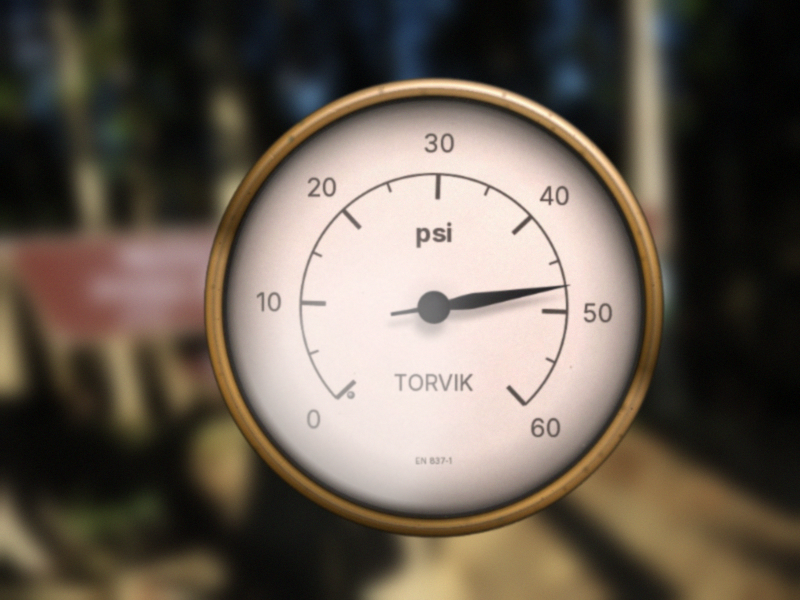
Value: 47.5; psi
